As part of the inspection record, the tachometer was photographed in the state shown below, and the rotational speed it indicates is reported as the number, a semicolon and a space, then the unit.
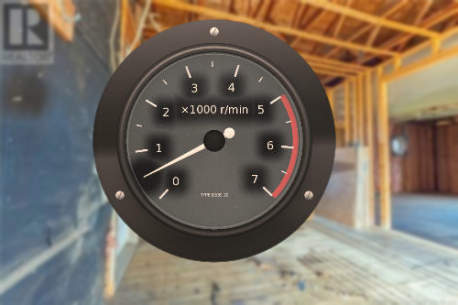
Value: 500; rpm
